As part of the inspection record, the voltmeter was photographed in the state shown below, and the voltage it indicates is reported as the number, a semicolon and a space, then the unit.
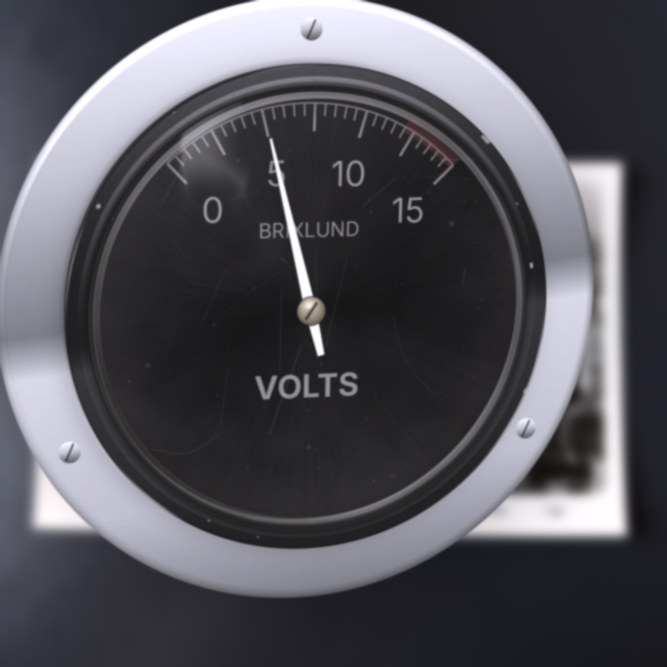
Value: 5; V
